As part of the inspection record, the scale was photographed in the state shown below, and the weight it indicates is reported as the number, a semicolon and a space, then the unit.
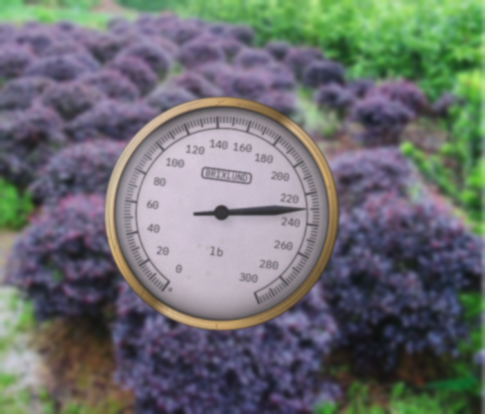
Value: 230; lb
